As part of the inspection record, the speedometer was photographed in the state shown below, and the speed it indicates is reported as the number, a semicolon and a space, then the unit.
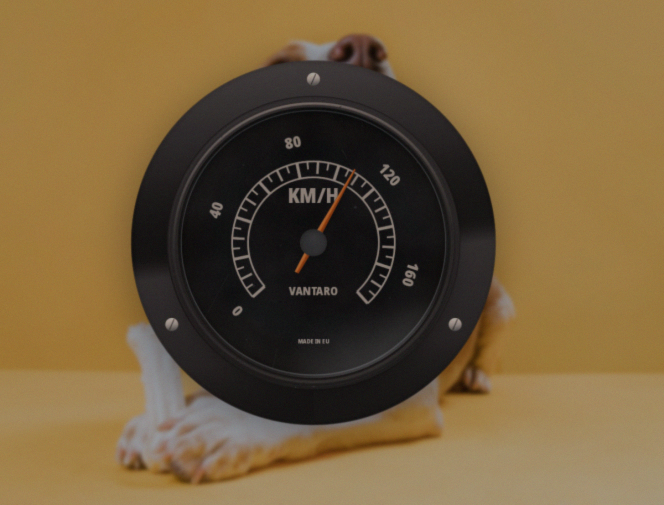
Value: 107.5; km/h
